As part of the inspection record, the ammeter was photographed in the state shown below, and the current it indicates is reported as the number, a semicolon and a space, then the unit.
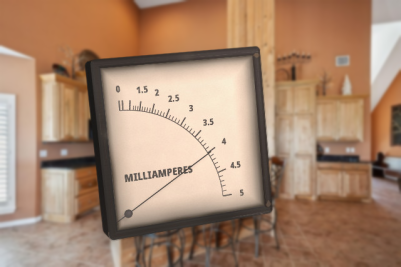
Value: 4; mA
